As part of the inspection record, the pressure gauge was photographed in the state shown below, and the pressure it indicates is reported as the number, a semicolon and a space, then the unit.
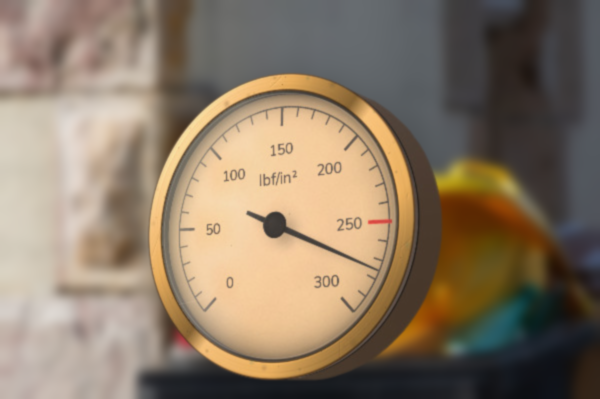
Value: 275; psi
